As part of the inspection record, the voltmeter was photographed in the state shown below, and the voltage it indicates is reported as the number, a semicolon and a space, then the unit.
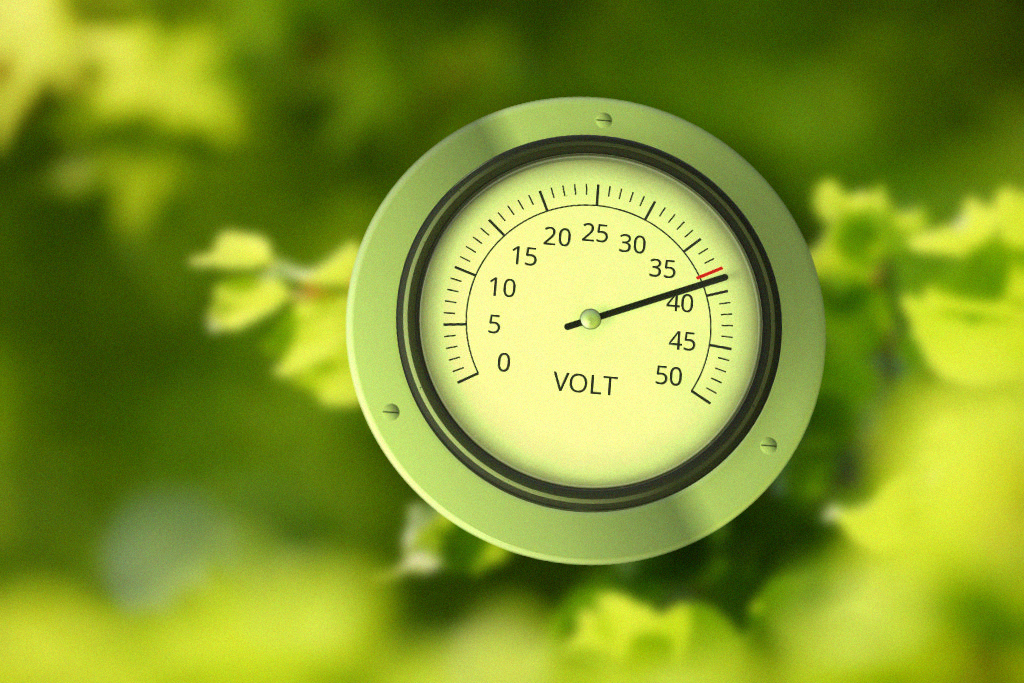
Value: 39; V
